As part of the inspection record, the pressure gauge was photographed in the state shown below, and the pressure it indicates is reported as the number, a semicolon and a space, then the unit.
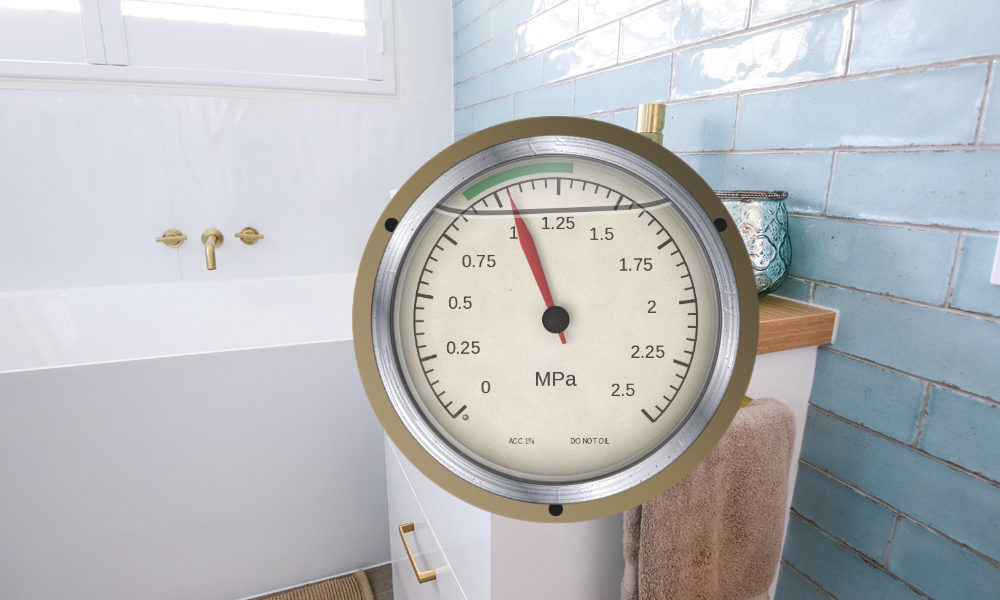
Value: 1.05; MPa
